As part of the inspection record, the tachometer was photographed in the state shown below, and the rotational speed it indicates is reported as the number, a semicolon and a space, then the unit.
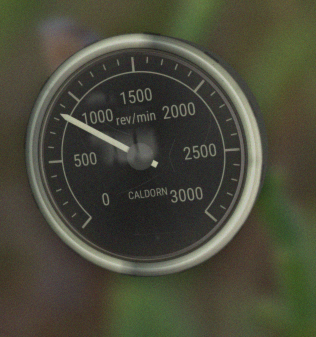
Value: 850; rpm
